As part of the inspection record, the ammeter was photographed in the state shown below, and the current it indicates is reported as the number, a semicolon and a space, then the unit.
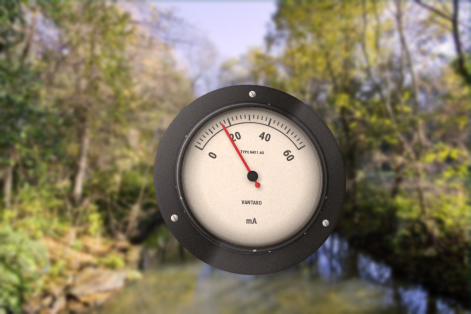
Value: 16; mA
